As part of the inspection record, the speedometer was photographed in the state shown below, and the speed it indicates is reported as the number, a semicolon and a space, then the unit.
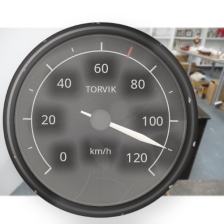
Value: 110; km/h
